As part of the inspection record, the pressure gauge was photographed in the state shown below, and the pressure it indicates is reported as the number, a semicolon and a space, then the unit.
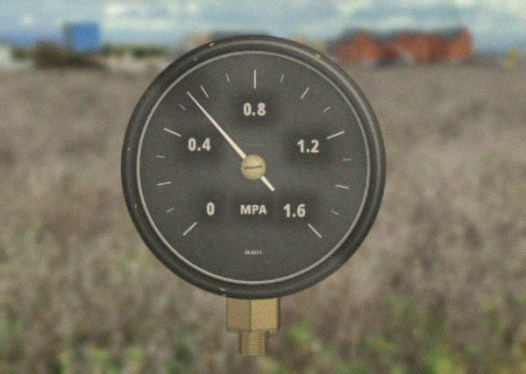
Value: 0.55; MPa
